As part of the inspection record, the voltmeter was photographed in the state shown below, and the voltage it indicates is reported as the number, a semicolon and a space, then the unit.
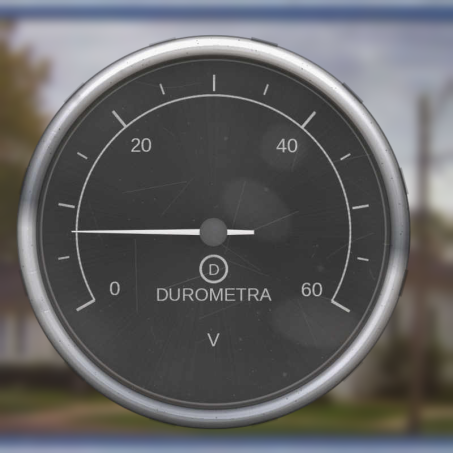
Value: 7.5; V
